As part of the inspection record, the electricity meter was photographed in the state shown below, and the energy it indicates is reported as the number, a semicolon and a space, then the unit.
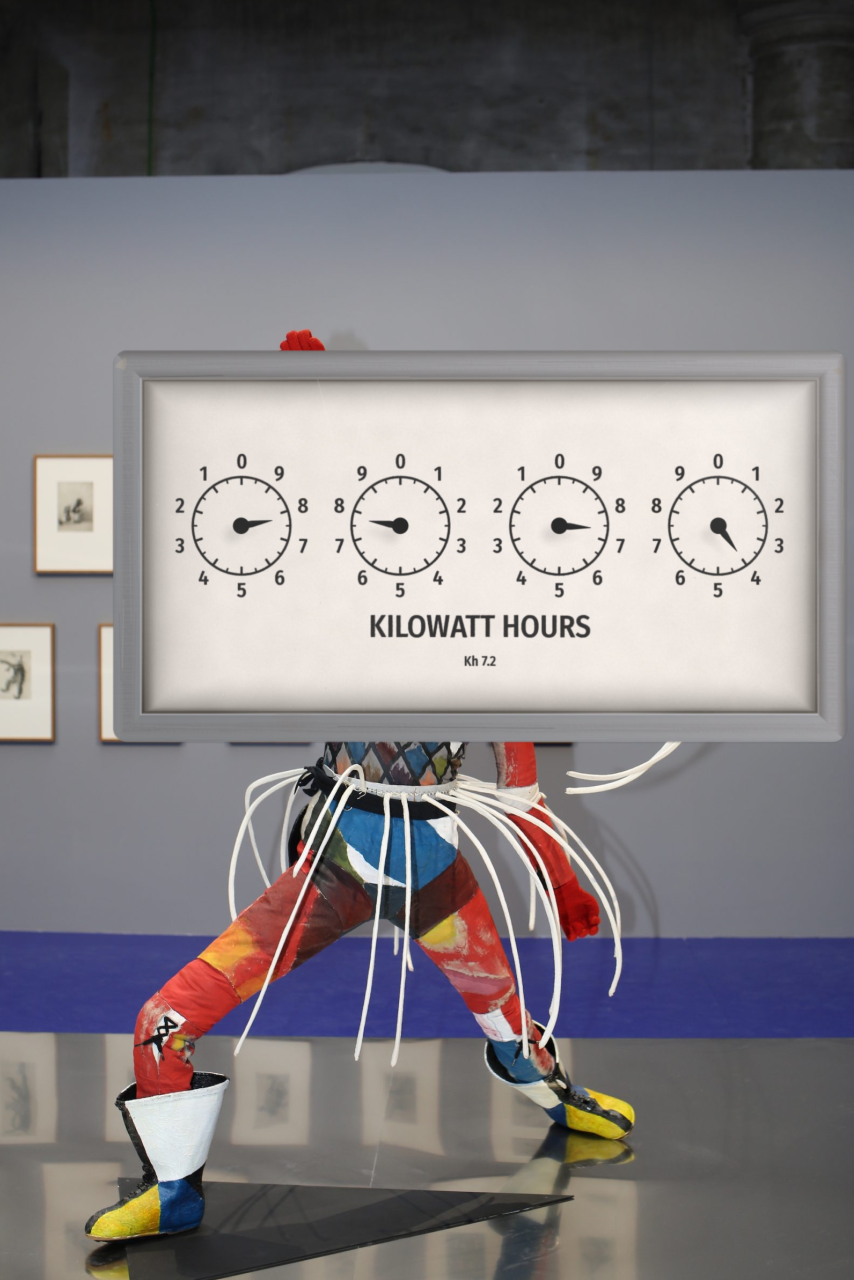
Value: 7774; kWh
